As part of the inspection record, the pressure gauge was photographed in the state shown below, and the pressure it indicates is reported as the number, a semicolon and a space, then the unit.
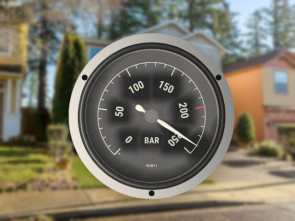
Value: 240; bar
